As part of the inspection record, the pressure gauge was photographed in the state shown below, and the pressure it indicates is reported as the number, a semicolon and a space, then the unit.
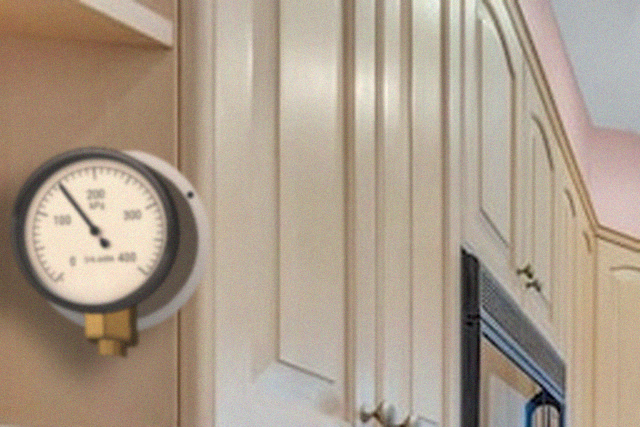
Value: 150; kPa
